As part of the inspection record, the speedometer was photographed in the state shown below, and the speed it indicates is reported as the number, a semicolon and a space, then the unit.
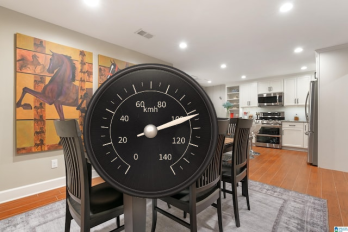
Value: 102.5; km/h
